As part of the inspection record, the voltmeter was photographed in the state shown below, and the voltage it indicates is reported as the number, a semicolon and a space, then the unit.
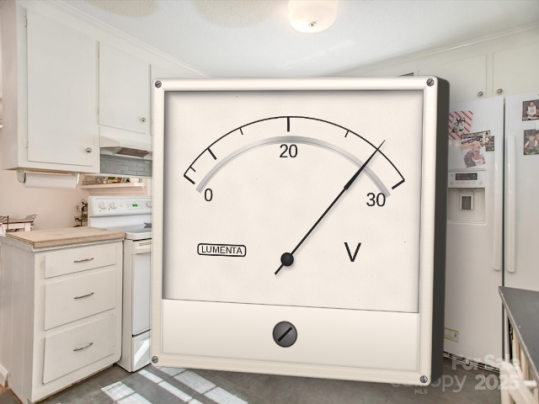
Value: 27.5; V
